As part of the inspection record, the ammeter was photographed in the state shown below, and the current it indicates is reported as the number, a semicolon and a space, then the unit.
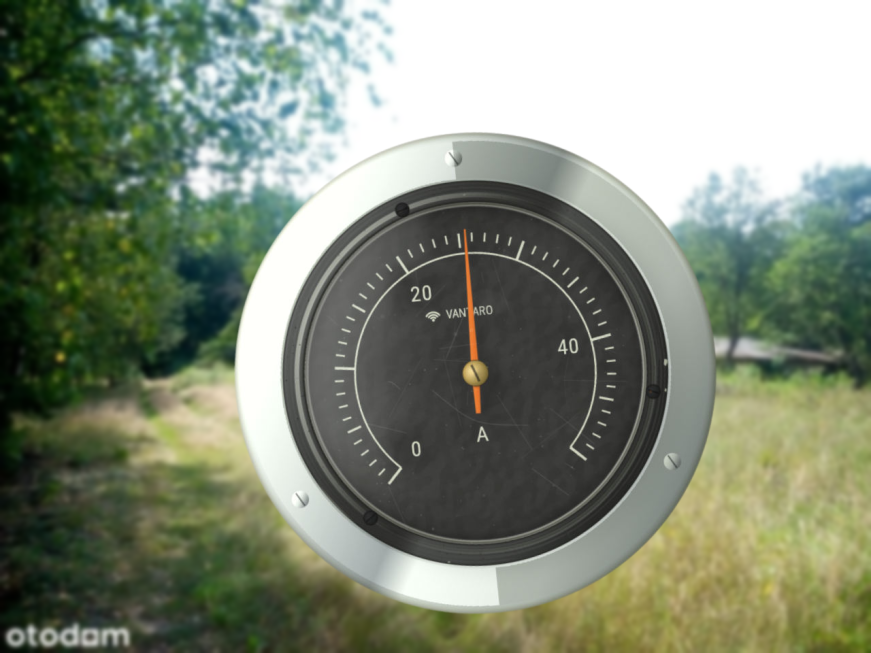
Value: 25.5; A
